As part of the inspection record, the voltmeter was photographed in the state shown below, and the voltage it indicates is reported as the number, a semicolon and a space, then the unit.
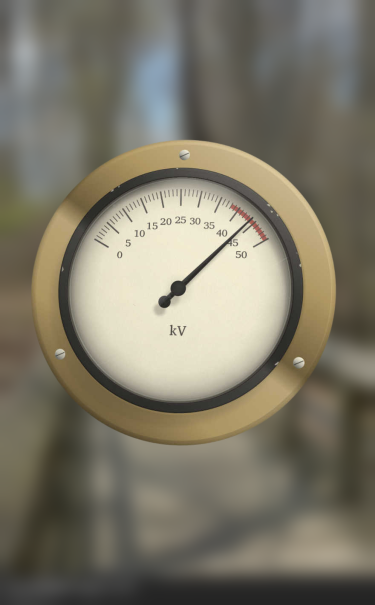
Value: 44; kV
